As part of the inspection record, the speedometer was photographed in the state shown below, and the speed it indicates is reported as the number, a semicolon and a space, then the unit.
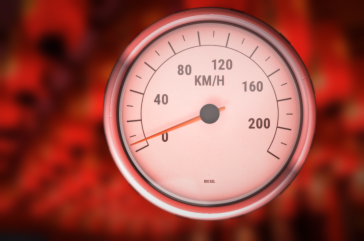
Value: 5; km/h
